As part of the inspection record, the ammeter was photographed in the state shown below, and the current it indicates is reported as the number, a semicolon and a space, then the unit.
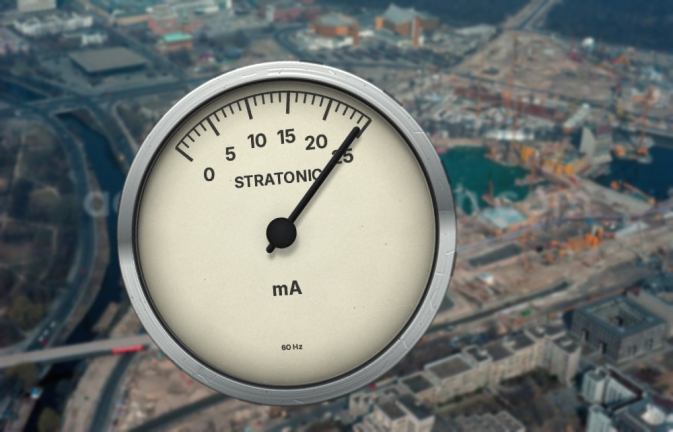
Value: 24.5; mA
